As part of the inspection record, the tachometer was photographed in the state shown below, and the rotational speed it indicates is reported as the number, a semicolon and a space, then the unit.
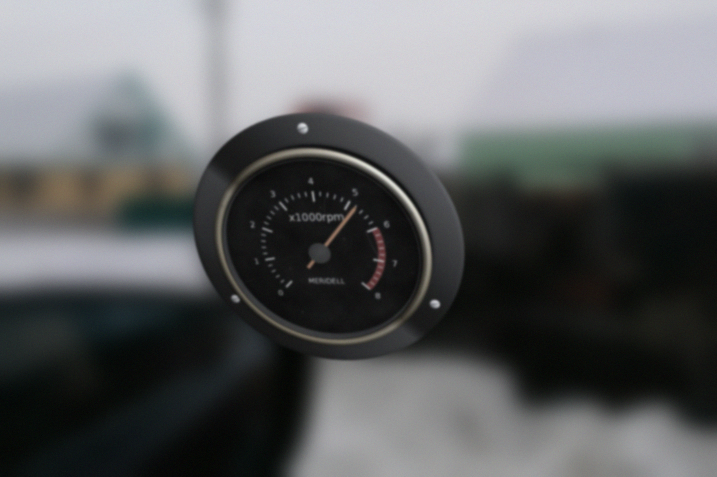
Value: 5200; rpm
